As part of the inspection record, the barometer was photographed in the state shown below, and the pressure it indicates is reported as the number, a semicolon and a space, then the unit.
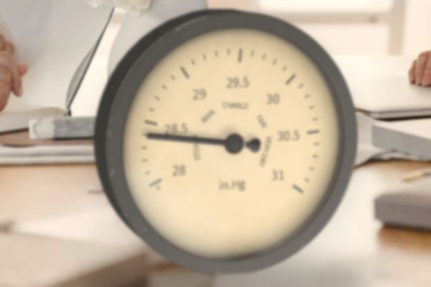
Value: 28.4; inHg
